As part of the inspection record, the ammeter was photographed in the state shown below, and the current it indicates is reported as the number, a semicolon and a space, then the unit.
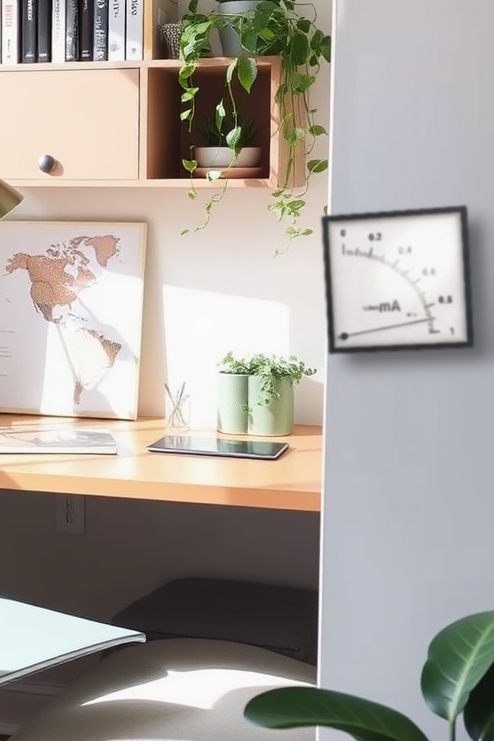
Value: 0.9; mA
